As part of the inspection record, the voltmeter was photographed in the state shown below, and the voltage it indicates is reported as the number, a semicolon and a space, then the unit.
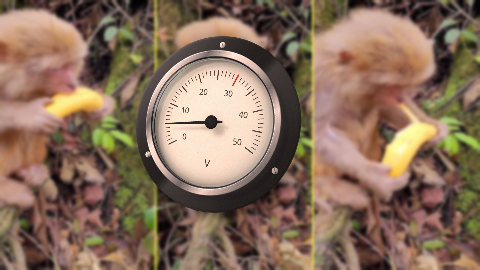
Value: 5; V
